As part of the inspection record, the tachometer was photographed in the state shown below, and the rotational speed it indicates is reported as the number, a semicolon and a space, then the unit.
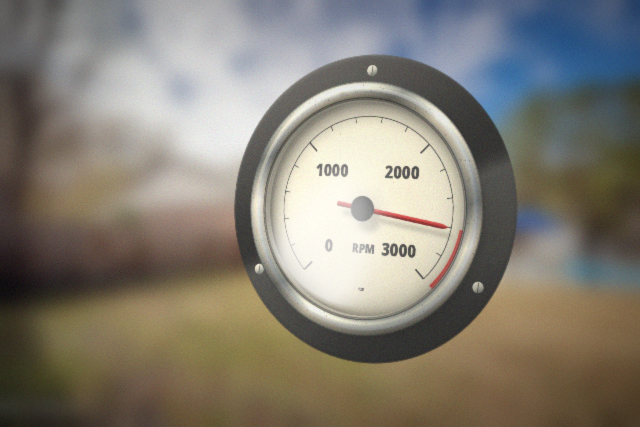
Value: 2600; rpm
